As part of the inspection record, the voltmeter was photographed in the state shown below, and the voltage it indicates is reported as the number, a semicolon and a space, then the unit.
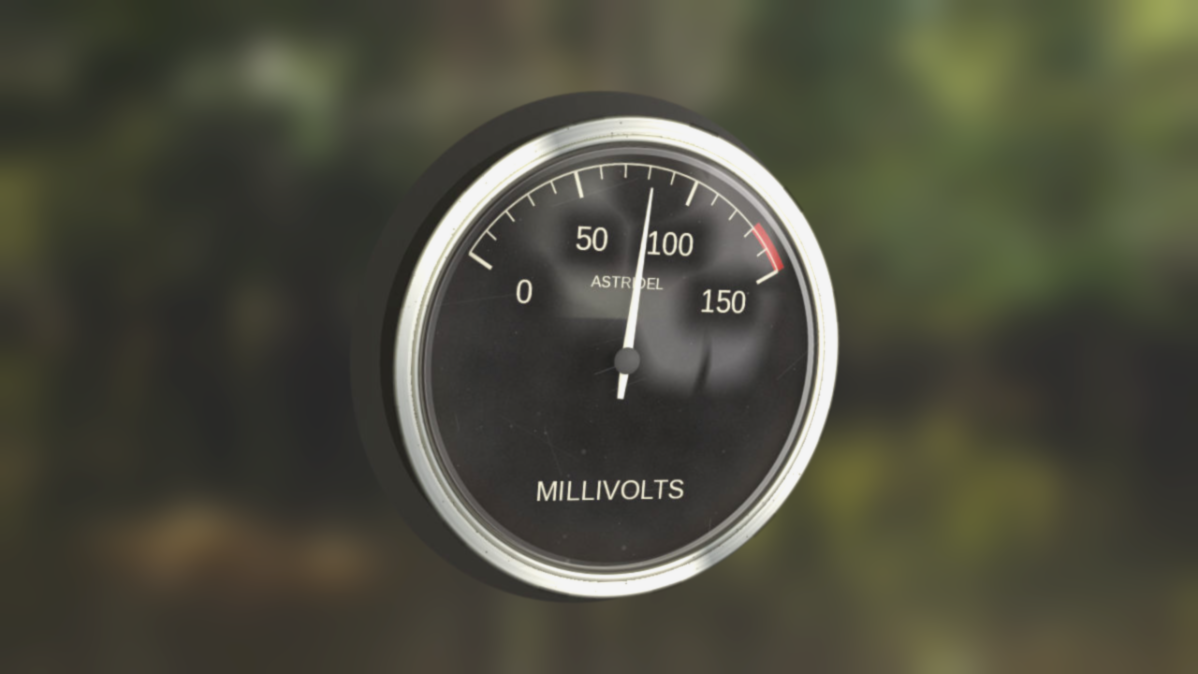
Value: 80; mV
